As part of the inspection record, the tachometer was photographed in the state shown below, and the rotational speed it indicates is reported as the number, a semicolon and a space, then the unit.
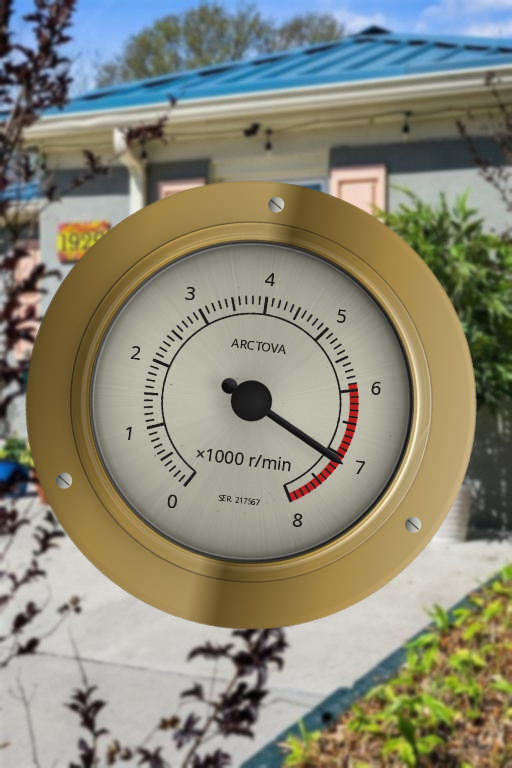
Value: 7100; rpm
